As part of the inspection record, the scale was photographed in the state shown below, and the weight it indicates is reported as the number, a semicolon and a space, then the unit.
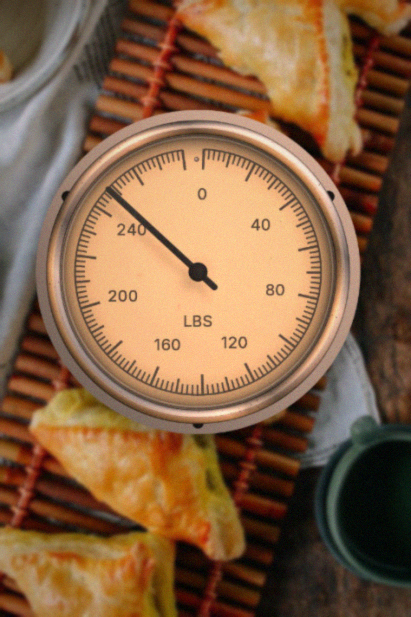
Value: 248; lb
